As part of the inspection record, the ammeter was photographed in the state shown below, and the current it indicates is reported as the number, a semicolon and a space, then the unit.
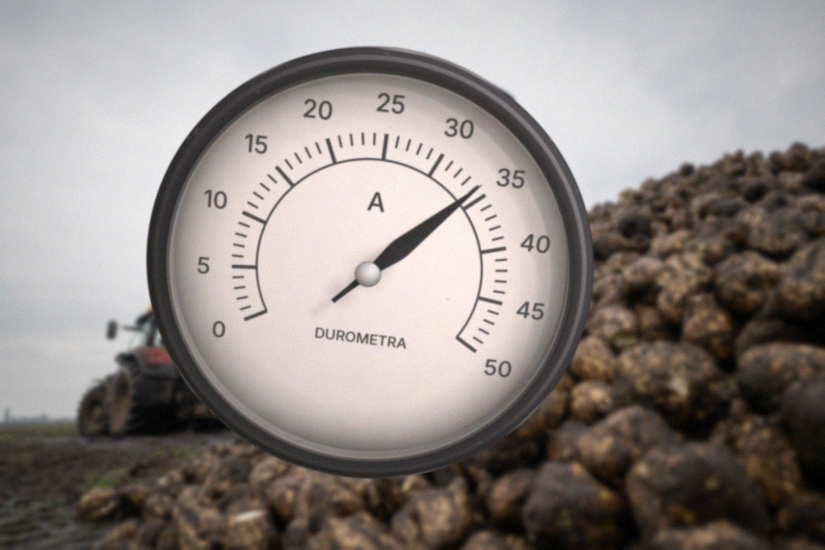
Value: 34; A
